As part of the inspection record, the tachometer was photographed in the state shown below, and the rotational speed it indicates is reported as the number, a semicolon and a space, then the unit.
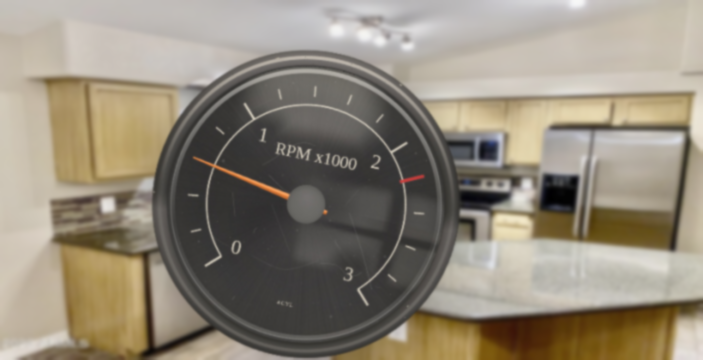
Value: 600; rpm
